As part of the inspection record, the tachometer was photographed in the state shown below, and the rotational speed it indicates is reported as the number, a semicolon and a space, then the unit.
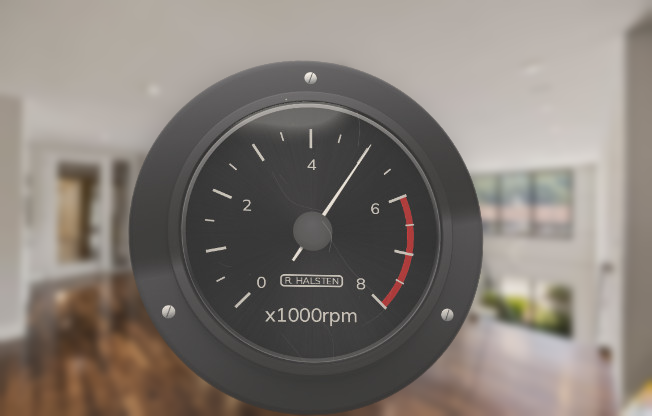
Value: 5000; rpm
